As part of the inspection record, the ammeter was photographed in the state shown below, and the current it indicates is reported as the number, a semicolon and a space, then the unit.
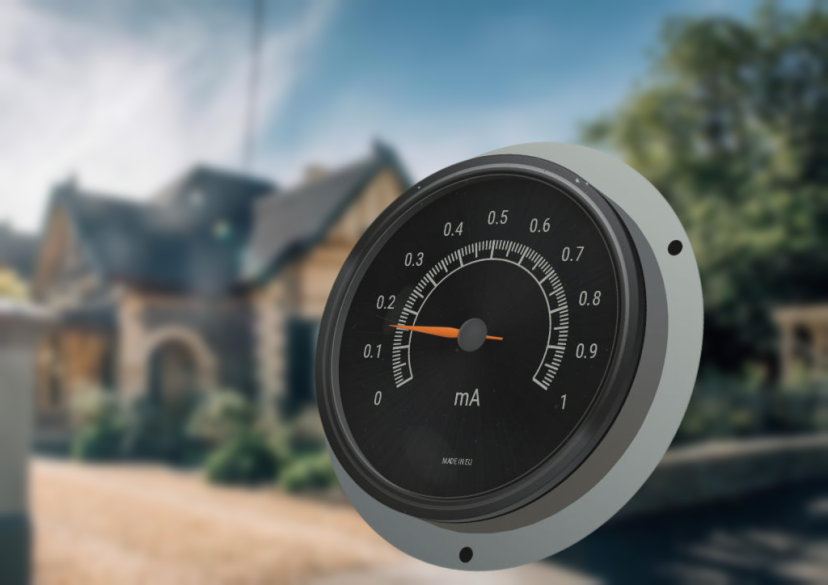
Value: 0.15; mA
